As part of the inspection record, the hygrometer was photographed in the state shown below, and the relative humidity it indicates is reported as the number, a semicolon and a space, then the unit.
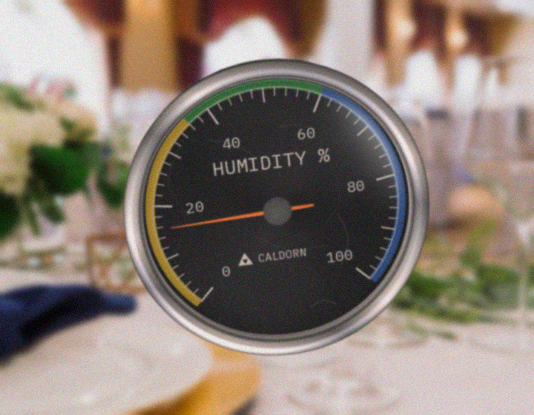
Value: 16; %
